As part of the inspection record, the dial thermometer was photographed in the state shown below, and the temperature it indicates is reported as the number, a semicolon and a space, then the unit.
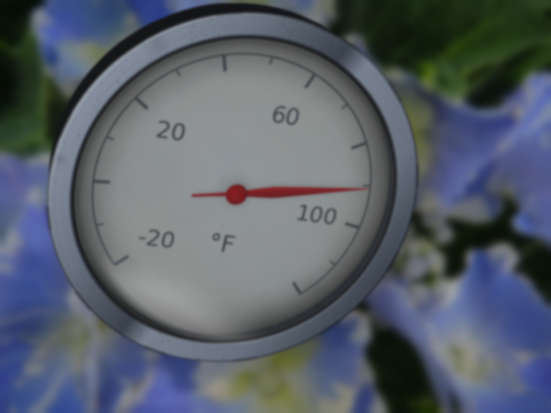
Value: 90; °F
